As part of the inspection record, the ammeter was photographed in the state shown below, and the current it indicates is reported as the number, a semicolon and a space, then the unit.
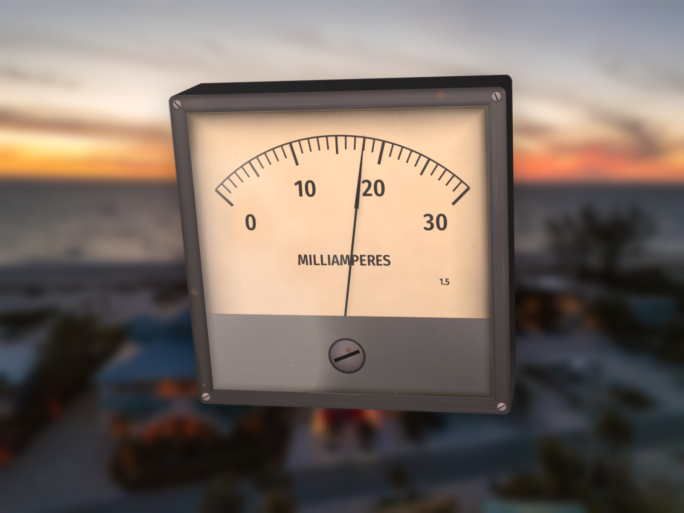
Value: 18; mA
